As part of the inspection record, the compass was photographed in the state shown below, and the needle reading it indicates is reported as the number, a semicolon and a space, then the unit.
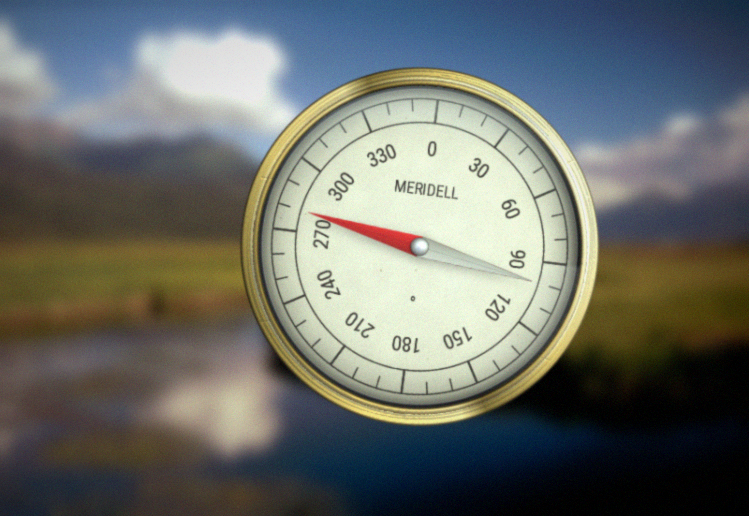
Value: 280; °
